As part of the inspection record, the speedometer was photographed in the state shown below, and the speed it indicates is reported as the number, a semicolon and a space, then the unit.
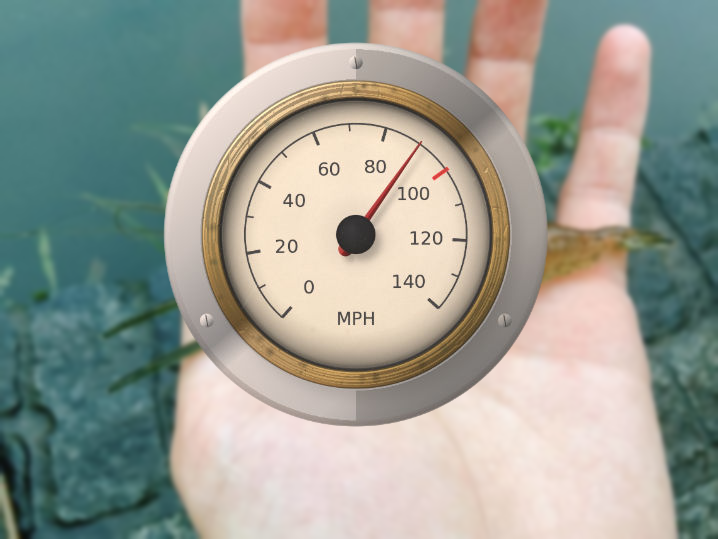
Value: 90; mph
